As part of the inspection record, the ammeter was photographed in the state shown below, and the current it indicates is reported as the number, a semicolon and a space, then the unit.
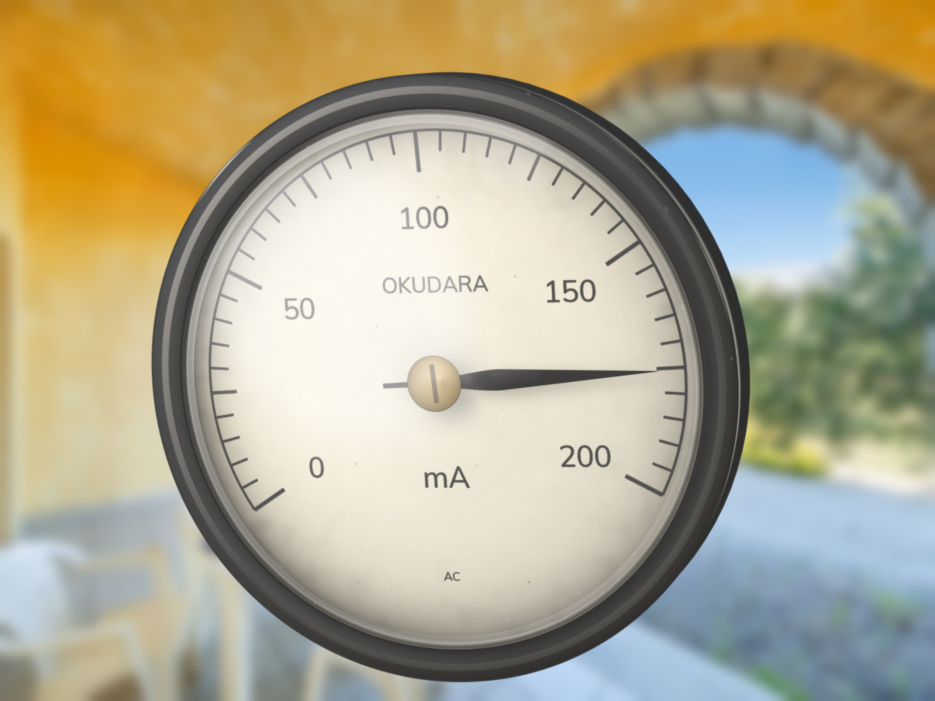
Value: 175; mA
